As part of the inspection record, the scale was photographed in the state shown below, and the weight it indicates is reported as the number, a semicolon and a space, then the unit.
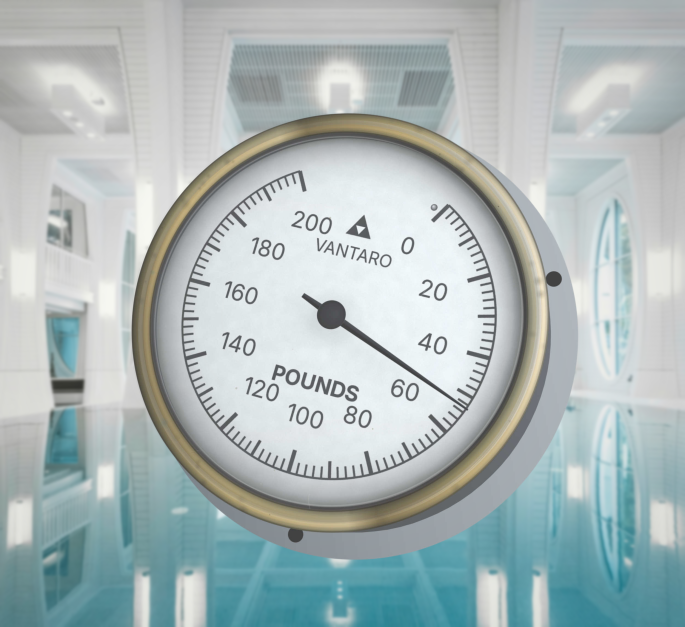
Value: 53; lb
